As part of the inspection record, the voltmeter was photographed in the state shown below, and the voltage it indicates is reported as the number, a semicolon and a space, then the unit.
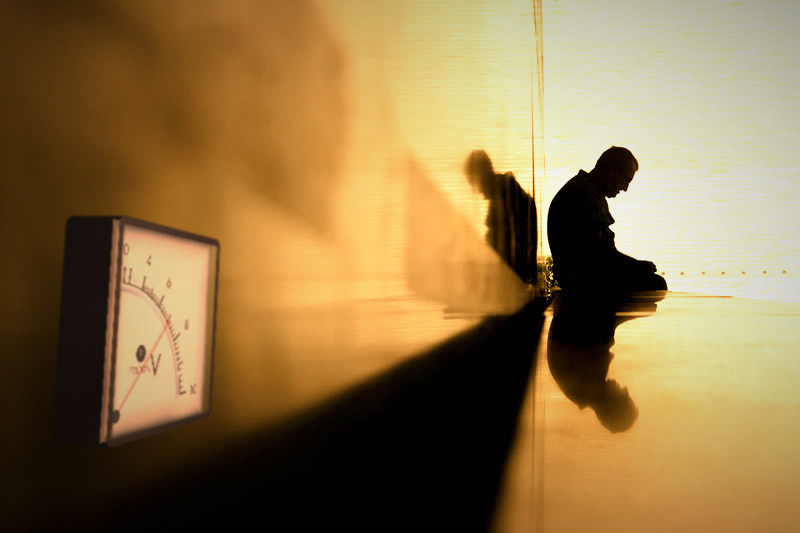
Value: 7; V
